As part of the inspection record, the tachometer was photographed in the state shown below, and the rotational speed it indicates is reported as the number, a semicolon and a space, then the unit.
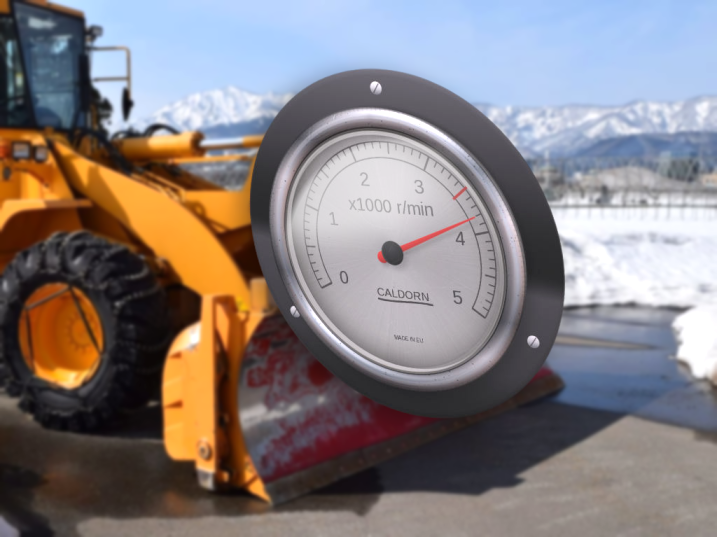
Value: 3800; rpm
